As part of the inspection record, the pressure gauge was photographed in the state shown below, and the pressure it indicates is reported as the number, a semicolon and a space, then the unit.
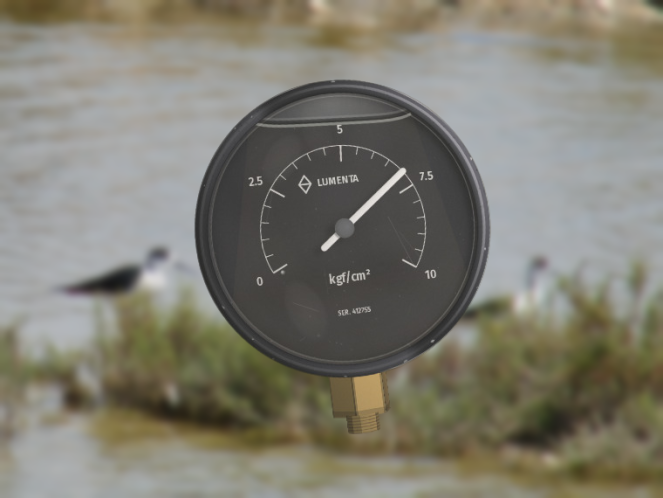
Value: 7; kg/cm²
